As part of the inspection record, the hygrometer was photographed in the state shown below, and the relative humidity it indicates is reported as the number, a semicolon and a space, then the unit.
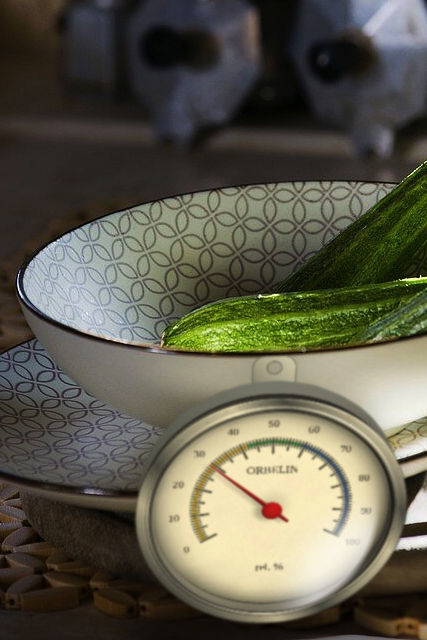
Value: 30; %
